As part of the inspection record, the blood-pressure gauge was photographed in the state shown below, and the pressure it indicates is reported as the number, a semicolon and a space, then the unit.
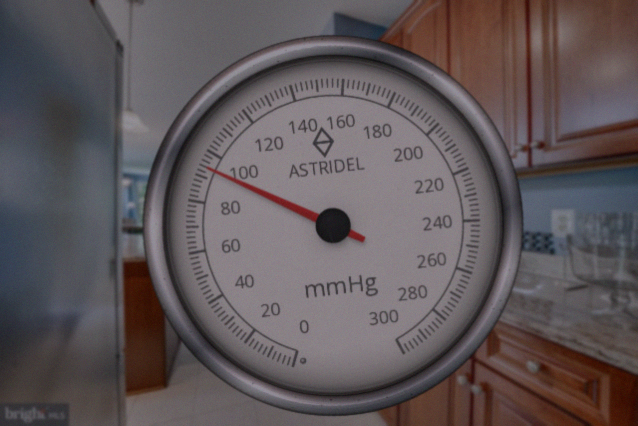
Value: 94; mmHg
